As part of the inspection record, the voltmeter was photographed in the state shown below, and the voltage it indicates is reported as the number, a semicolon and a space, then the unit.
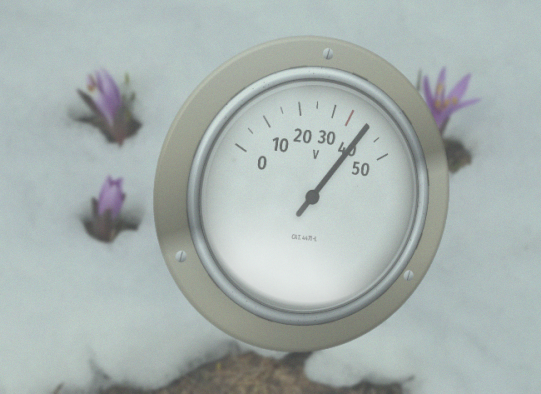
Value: 40; V
